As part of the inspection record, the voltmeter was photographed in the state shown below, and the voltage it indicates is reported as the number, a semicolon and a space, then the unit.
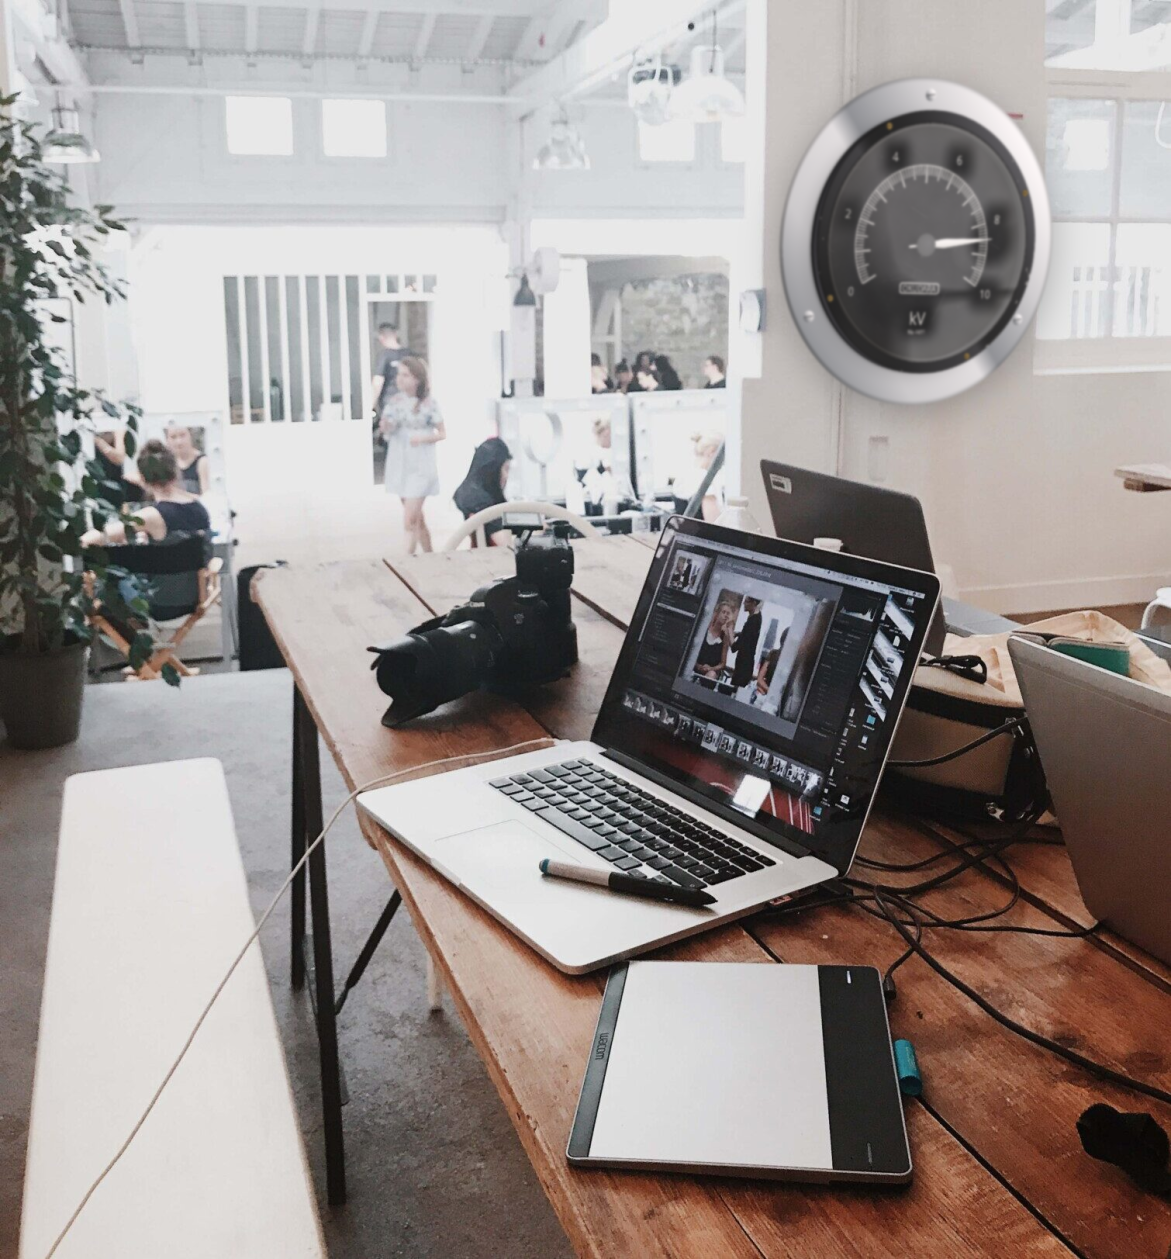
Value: 8.5; kV
